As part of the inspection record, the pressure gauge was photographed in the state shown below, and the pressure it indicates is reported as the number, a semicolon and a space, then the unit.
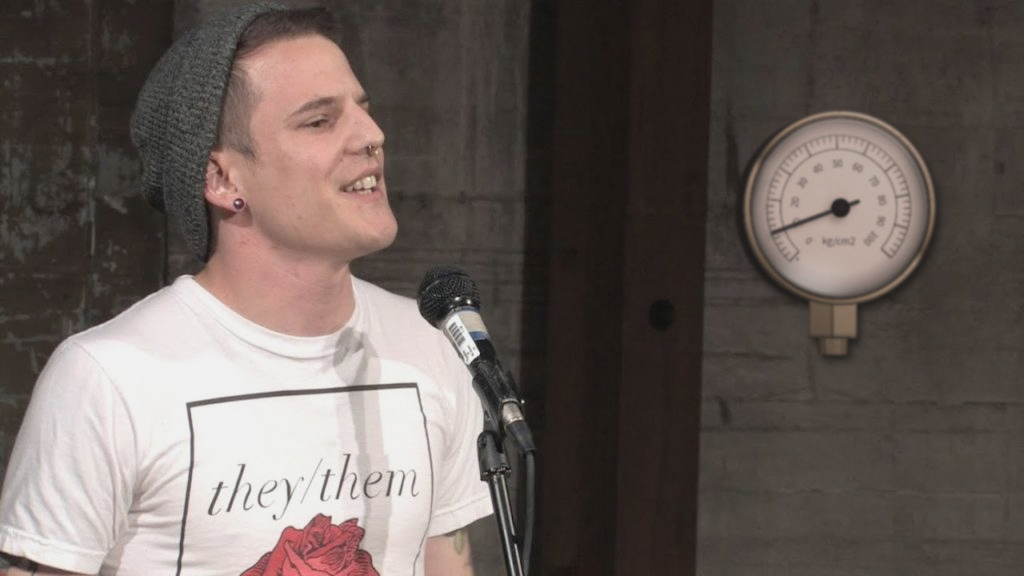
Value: 10; kg/cm²
